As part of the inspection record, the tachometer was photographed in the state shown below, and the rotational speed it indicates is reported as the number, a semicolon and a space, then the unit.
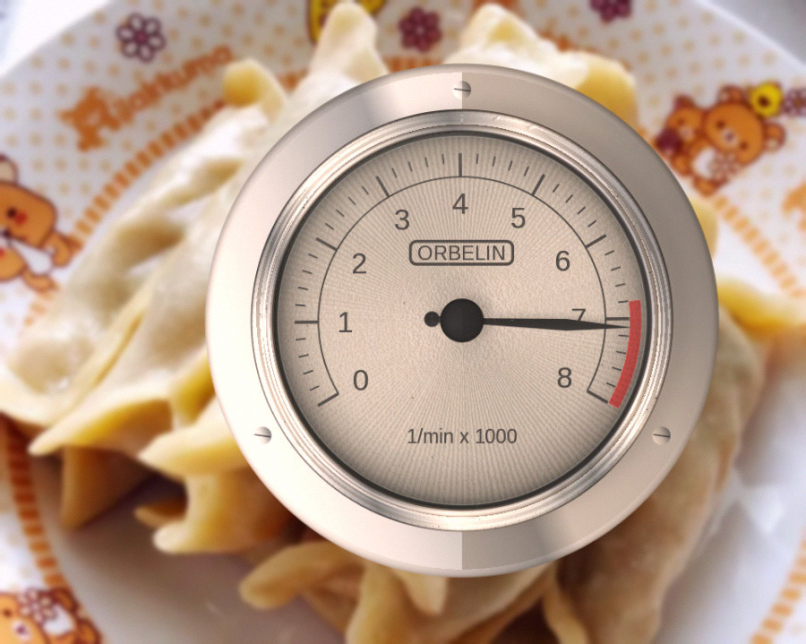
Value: 7100; rpm
